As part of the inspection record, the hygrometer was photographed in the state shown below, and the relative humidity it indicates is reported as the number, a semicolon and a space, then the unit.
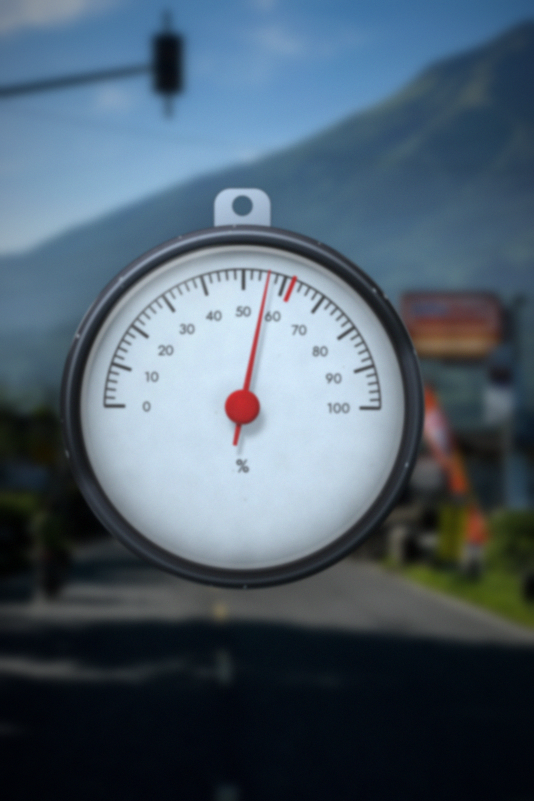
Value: 56; %
